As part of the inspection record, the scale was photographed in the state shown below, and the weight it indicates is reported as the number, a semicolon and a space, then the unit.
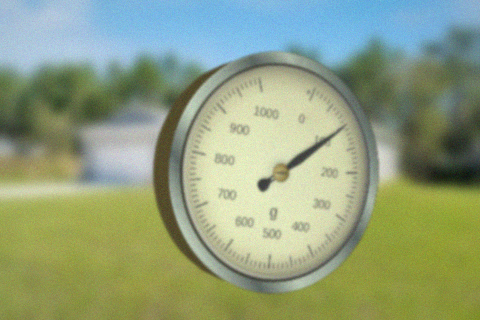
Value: 100; g
